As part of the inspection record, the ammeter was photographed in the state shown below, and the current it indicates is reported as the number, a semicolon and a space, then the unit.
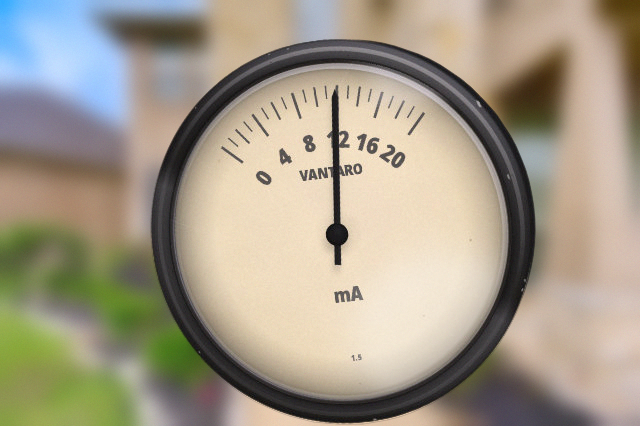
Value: 12; mA
